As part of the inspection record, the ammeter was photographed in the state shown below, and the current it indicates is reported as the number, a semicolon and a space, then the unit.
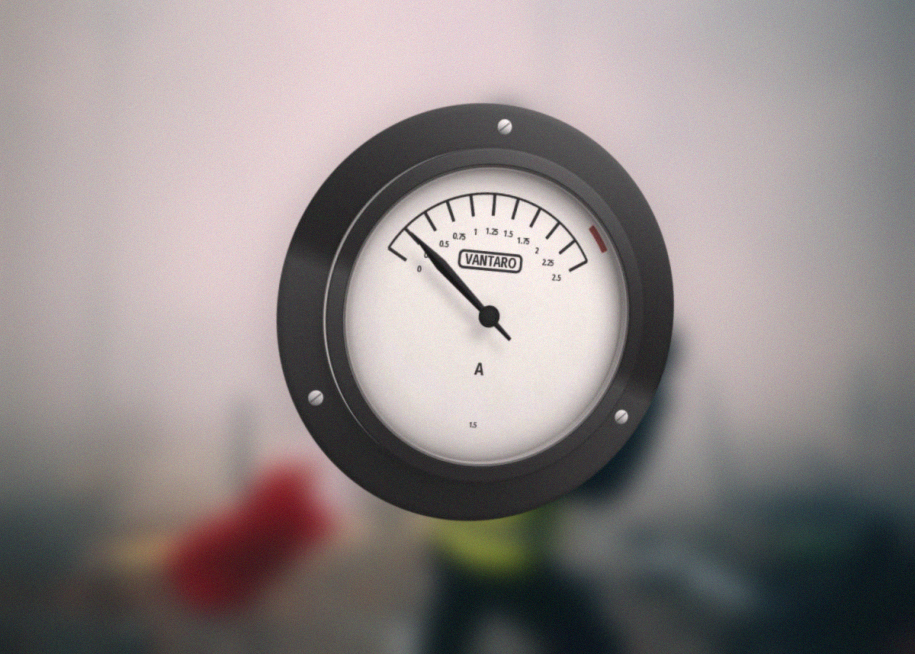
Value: 0.25; A
